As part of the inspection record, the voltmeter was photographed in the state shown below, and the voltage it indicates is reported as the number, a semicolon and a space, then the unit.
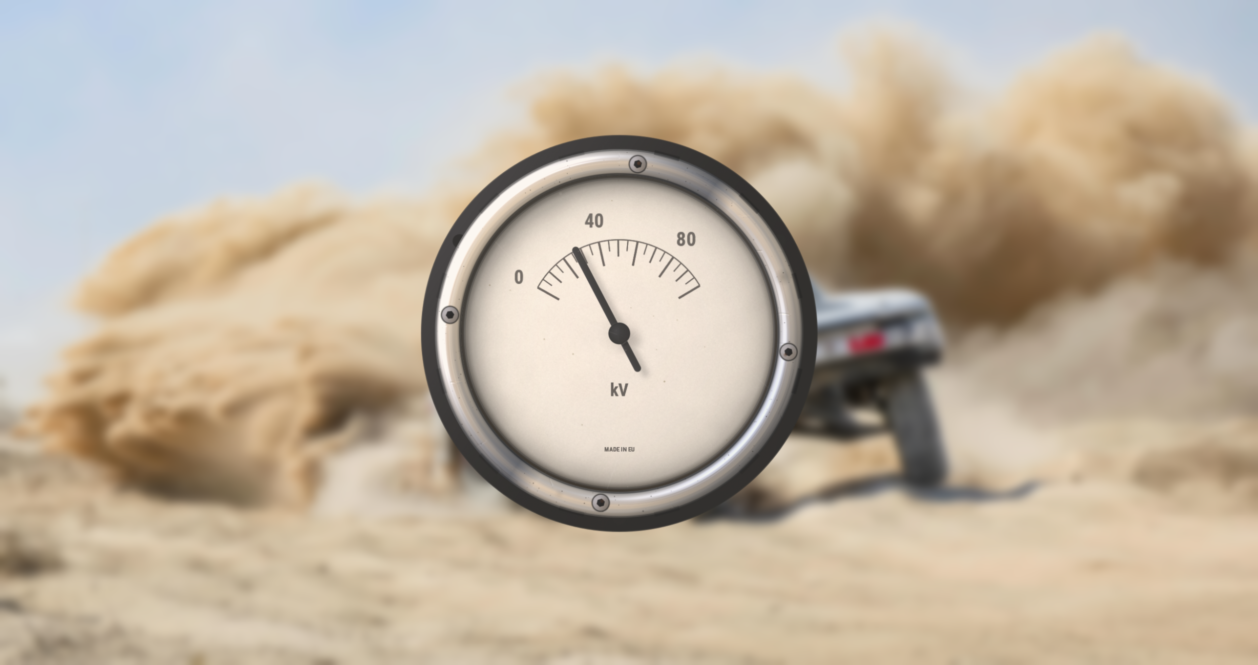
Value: 27.5; kV
